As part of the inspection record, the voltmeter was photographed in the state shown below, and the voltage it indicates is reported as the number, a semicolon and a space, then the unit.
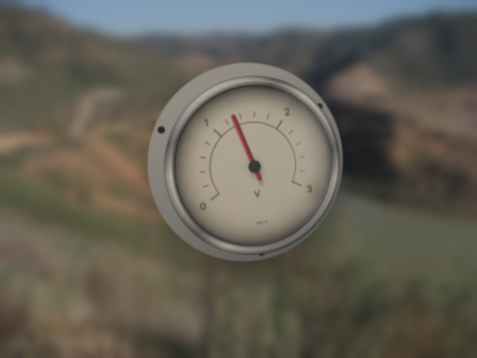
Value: 1.3; V
